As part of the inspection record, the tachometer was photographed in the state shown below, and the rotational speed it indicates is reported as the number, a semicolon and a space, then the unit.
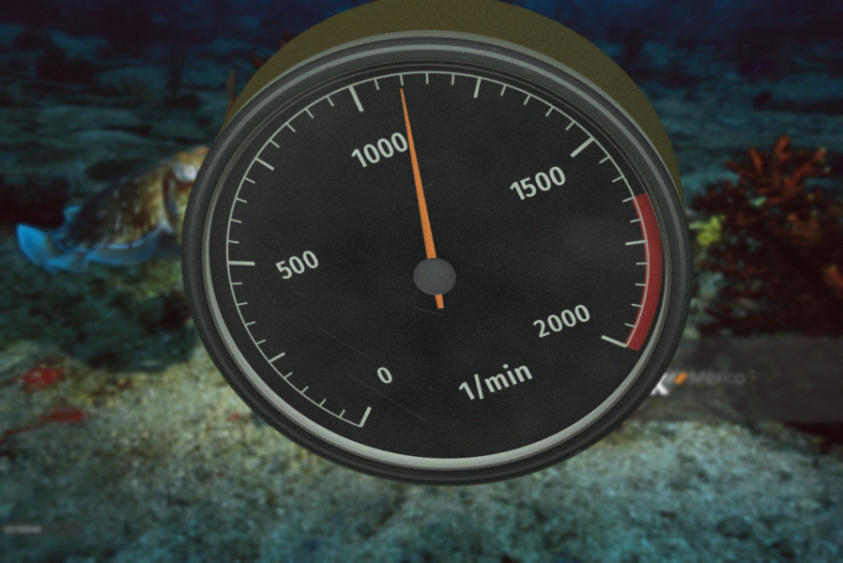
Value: 1100; rpm
